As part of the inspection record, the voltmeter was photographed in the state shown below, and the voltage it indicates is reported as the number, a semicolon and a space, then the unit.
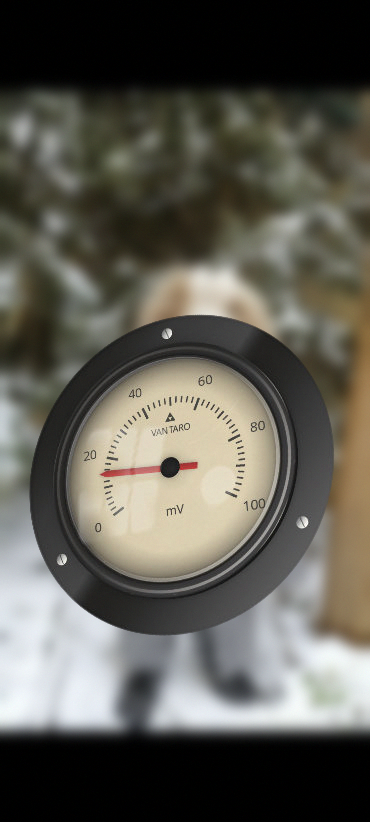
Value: 14; mV
